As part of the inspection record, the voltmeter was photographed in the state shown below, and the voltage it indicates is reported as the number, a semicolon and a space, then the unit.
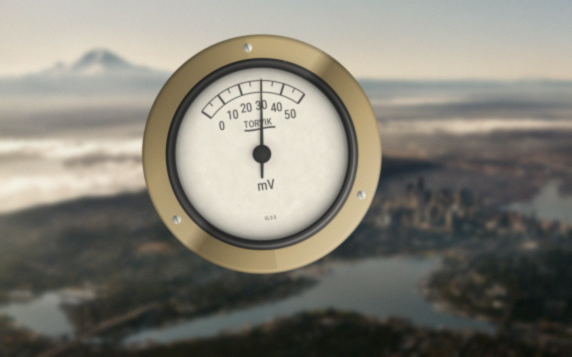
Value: 30; mV
